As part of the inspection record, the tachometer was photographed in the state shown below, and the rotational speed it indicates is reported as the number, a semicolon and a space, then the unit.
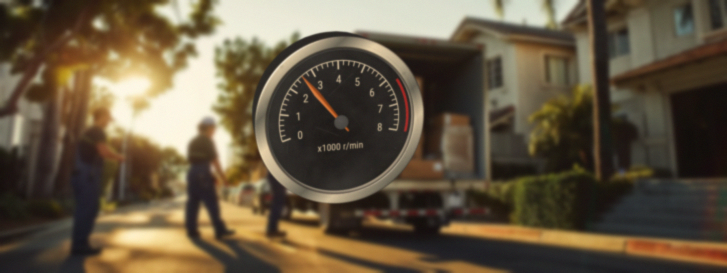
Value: 2600; rpm
